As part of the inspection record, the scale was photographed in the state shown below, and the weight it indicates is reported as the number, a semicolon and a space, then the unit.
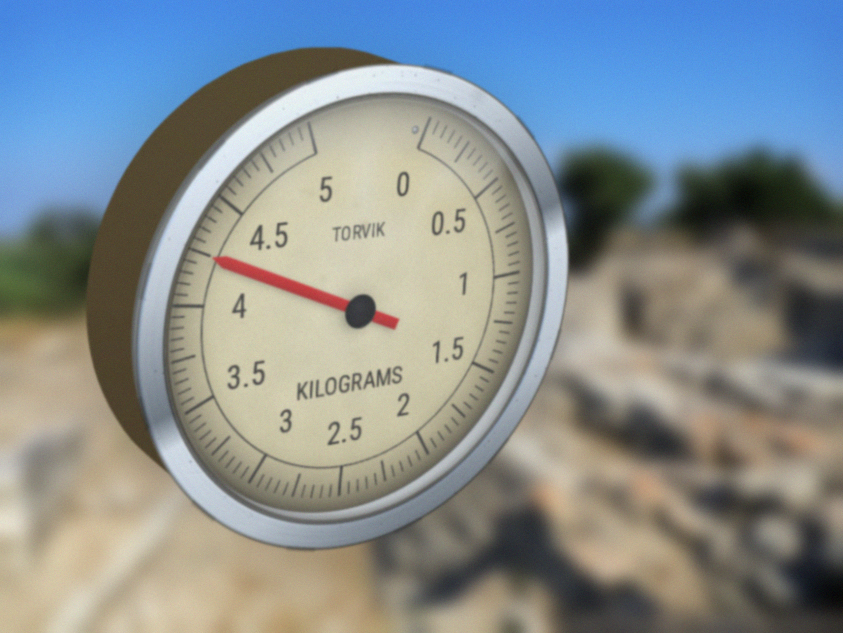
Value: 4.25; kg
